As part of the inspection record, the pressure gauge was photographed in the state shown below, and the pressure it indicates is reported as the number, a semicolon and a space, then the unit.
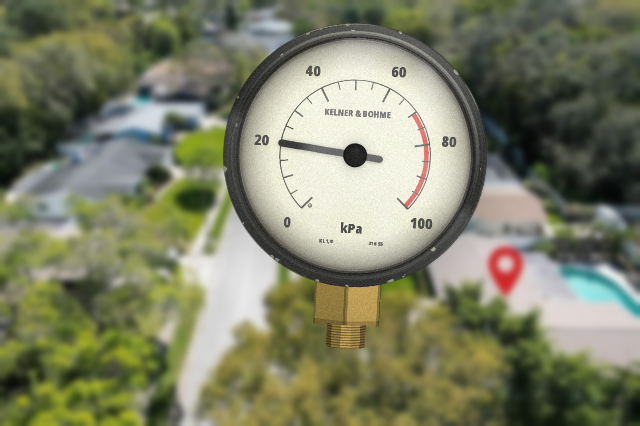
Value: 20; kPa
